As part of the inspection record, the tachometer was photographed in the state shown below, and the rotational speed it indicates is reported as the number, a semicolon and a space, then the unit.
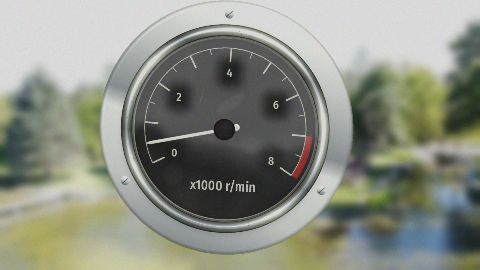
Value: 500; rpm
